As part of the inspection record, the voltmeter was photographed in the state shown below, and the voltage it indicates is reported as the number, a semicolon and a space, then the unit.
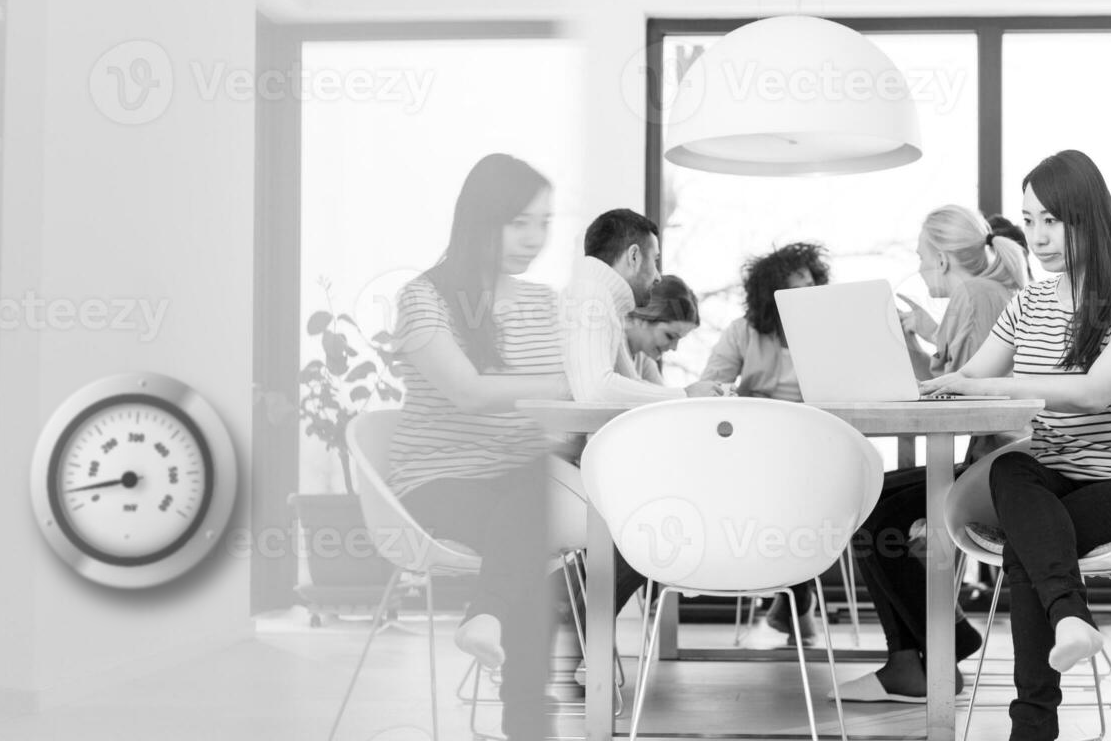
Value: 40; mV
